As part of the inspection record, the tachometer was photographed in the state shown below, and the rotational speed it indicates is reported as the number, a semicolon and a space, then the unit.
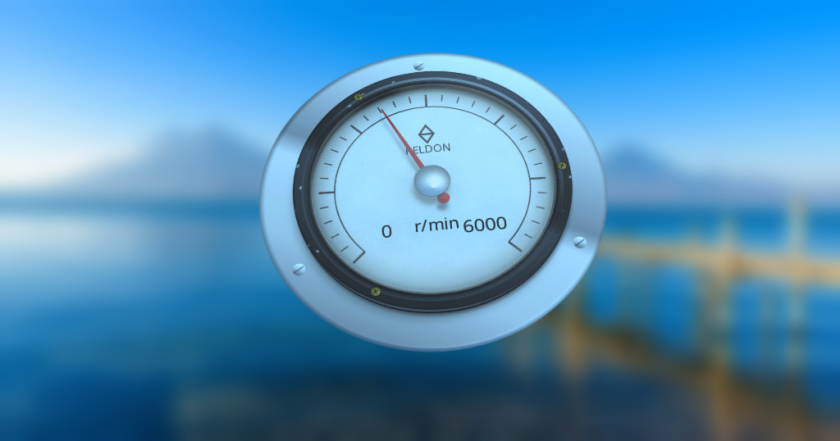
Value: 2400; rpm
